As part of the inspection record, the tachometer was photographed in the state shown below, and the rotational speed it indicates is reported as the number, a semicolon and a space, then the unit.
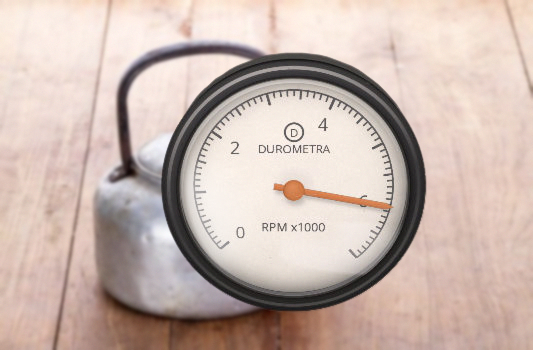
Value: 6000; rpm
